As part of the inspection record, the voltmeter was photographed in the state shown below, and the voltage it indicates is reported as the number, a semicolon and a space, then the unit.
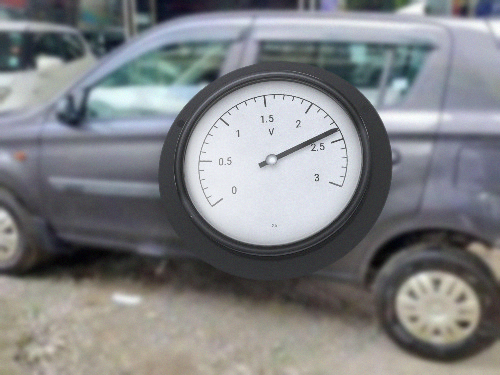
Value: 2.4; V
